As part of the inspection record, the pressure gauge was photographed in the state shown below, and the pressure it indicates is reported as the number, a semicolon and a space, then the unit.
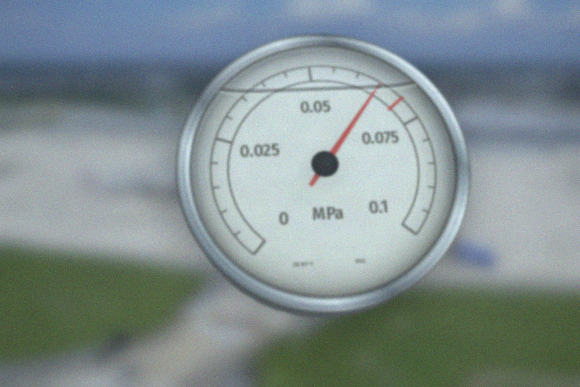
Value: 0.065; MPa
